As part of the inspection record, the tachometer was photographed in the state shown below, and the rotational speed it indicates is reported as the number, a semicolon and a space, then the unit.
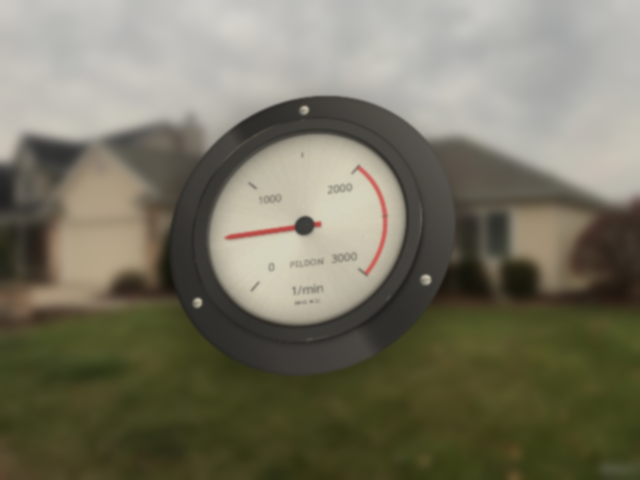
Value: 500; rpm
